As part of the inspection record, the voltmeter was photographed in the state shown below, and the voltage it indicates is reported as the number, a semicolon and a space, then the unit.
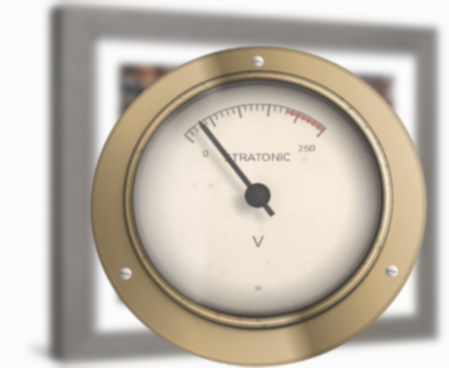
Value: 30; V
